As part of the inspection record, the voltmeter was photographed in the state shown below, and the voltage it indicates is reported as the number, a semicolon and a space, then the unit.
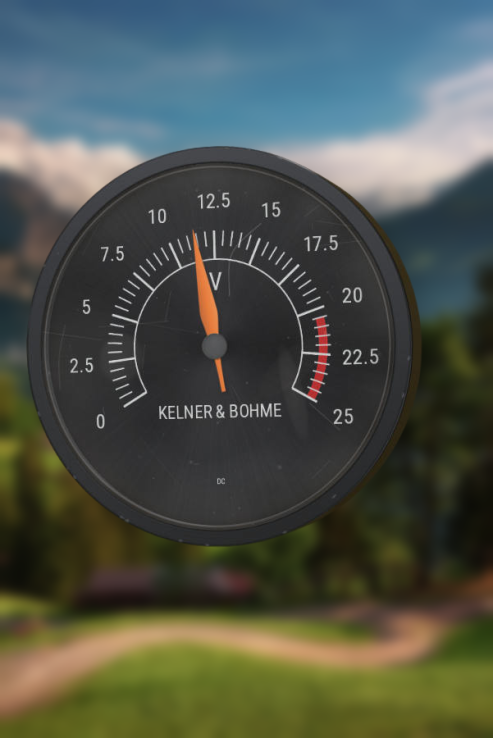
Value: 11.5; V
